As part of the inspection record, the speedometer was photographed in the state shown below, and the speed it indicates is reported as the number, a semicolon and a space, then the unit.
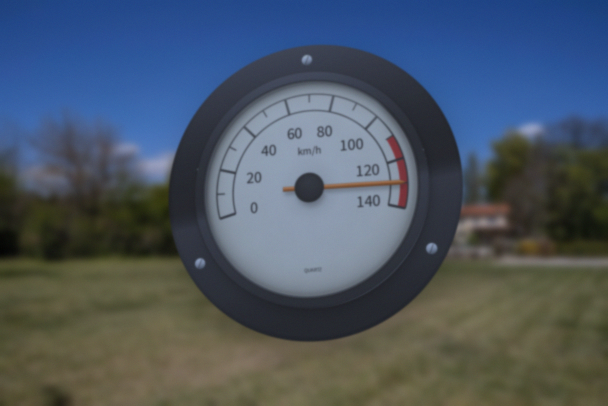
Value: 130; km/h
